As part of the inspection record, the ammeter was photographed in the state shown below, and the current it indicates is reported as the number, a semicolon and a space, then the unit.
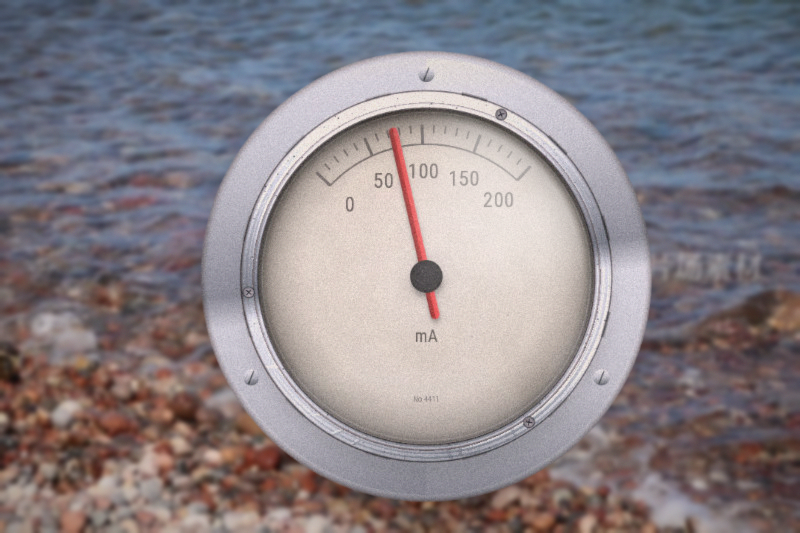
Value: 75; mA
